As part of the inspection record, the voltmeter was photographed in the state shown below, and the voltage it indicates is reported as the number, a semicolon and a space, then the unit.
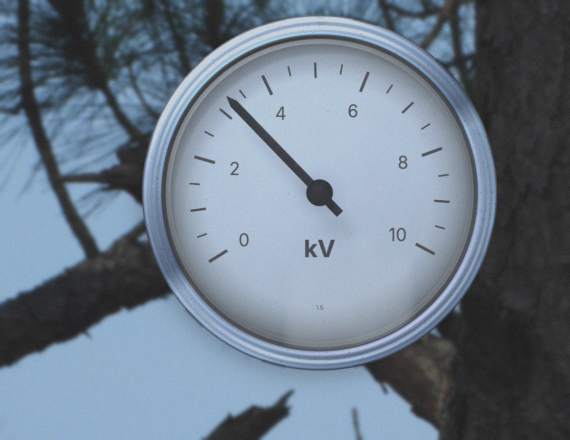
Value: 3.25; kV
